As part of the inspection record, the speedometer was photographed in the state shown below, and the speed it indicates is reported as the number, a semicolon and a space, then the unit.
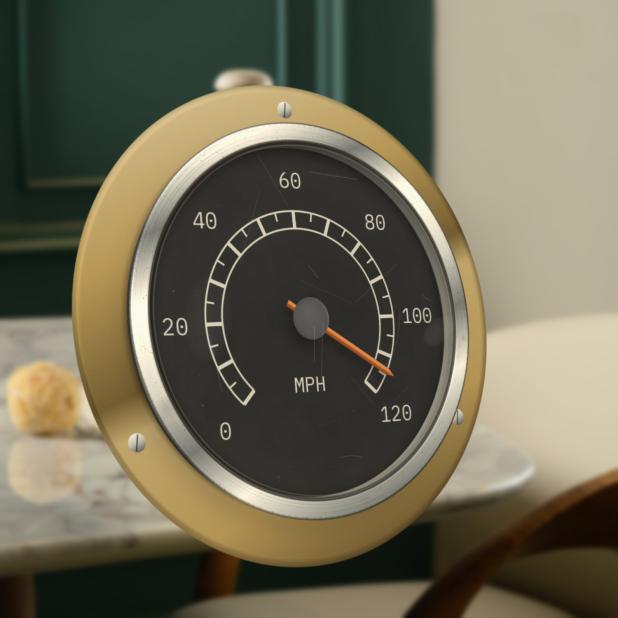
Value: 115; mph
